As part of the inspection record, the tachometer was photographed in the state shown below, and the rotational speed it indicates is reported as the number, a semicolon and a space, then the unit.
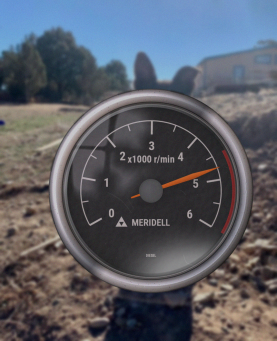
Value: 4750; rpm
